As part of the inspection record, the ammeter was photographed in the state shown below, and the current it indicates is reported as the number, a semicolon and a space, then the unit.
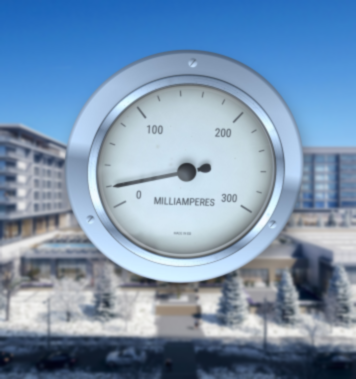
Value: 20; mA
